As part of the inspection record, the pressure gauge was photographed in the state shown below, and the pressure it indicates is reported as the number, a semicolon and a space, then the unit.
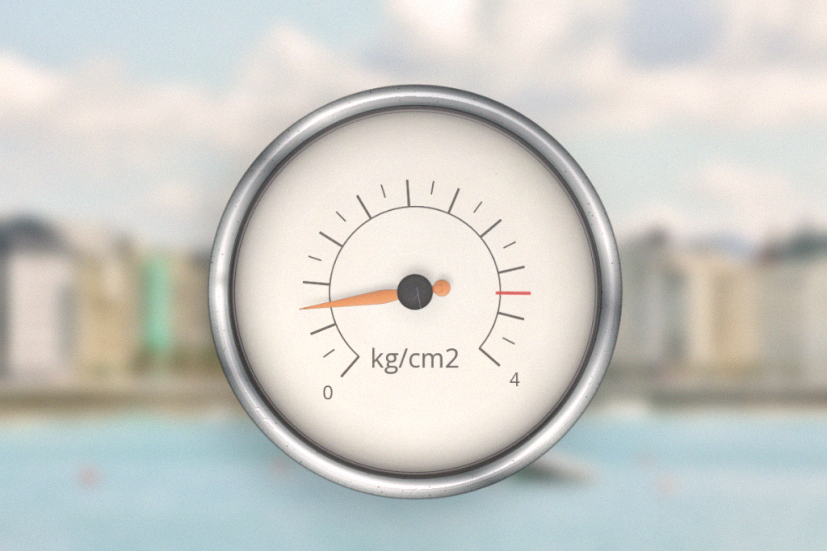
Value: 0.6; kg/cm²
